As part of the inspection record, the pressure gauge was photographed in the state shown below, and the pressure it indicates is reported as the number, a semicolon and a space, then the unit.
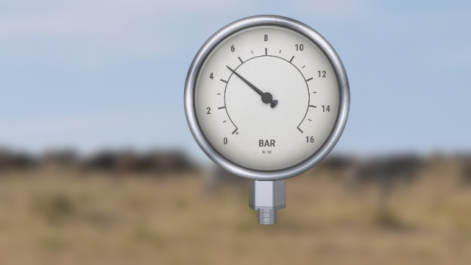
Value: 5; bar
